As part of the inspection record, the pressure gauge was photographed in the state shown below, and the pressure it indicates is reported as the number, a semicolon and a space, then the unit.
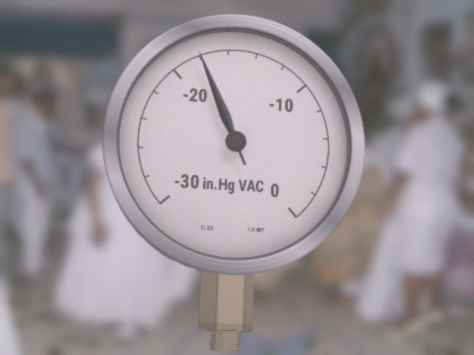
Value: -18; inHg
